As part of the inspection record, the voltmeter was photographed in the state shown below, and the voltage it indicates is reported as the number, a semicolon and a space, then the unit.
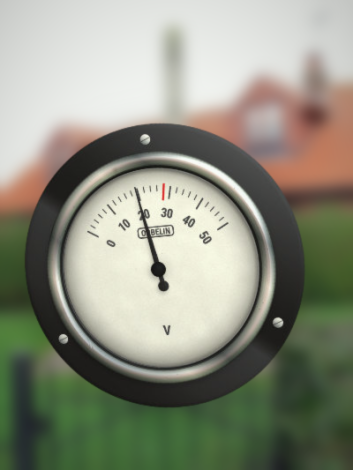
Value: 20; V
